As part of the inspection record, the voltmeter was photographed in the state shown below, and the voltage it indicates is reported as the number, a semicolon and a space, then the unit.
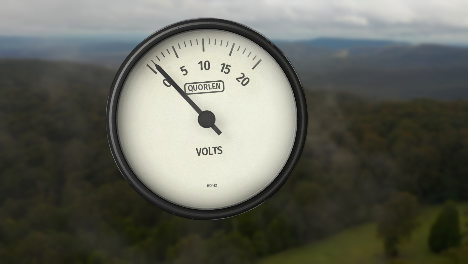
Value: 1; V
